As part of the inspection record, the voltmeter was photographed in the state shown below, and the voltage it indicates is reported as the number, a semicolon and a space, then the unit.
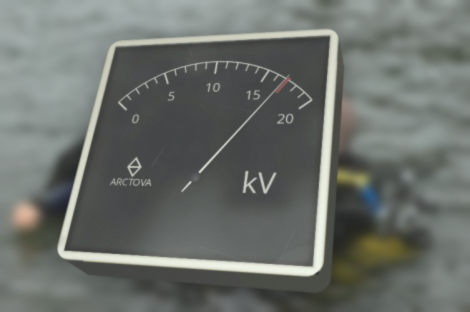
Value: 17; kV
